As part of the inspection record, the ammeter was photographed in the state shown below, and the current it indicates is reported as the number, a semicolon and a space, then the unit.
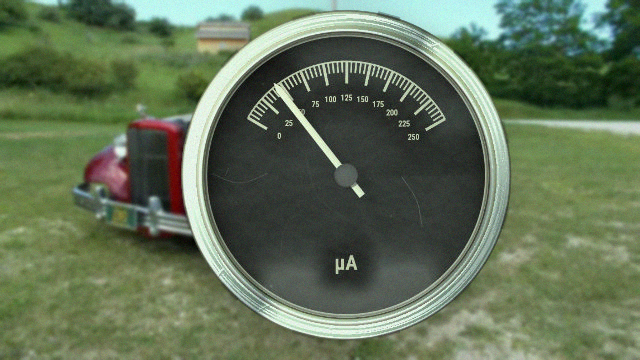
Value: 45; µA
